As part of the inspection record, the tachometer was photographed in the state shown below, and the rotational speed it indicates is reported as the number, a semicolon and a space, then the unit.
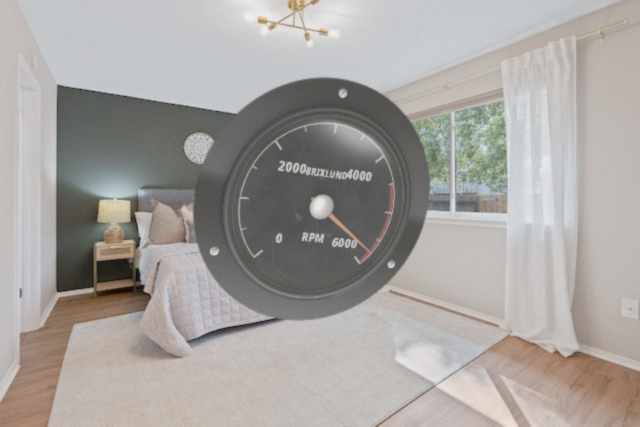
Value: 5750; rpm
